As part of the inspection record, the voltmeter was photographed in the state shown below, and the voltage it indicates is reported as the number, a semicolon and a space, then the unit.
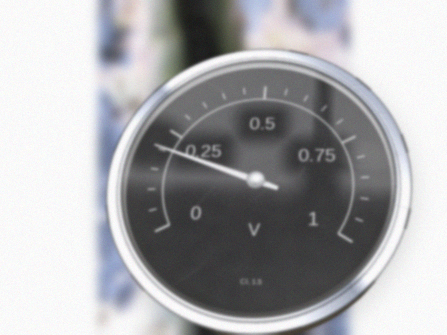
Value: 0.2; V
